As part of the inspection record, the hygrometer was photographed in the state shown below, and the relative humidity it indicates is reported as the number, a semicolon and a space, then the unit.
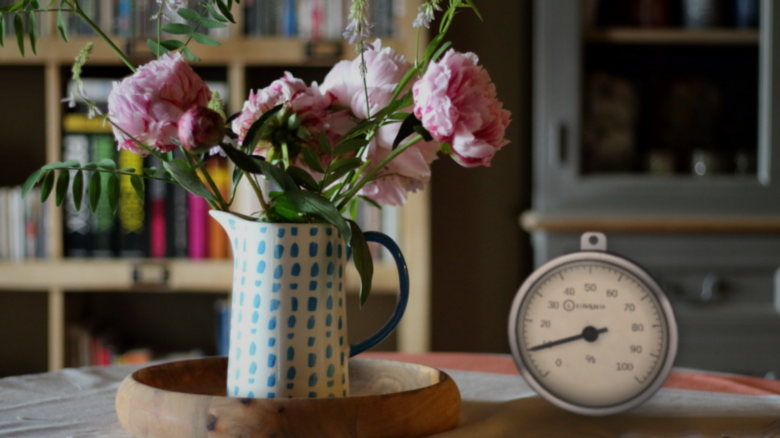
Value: 10; %
